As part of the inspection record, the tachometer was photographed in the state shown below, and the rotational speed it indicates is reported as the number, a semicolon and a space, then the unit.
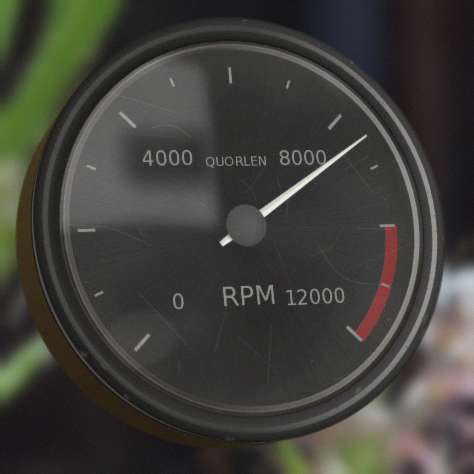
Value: 8500; rpm
